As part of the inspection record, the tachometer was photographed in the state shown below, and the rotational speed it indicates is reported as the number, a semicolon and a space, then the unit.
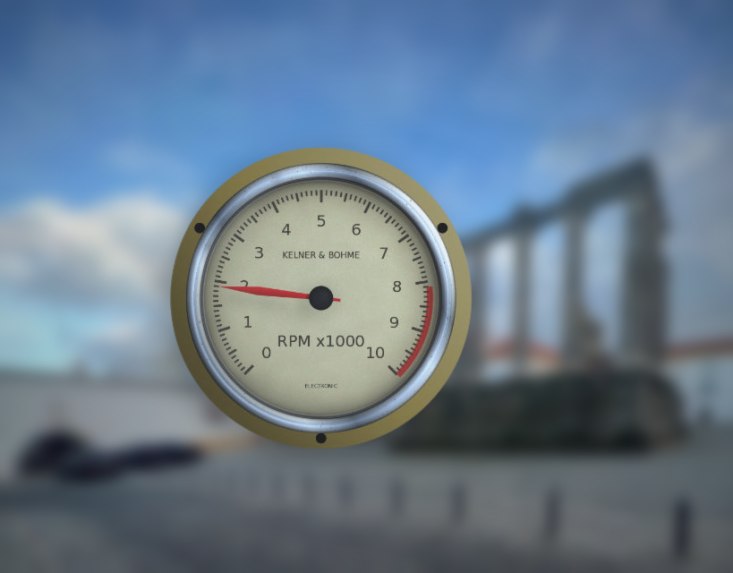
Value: 1900; rpm
